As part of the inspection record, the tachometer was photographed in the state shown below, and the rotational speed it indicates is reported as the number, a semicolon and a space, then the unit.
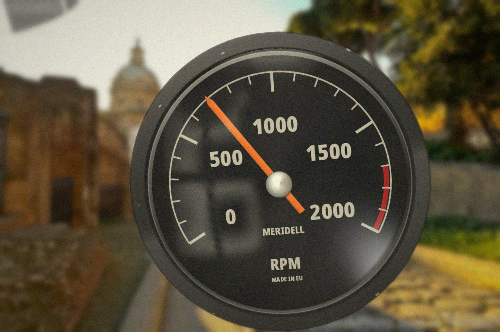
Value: 700; rpm
